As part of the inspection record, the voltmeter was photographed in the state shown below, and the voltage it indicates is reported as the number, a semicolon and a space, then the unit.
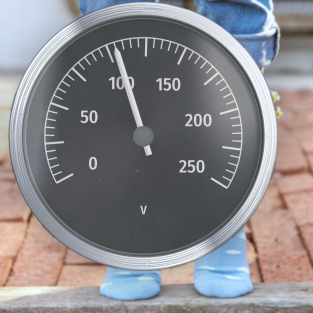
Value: 105; V
